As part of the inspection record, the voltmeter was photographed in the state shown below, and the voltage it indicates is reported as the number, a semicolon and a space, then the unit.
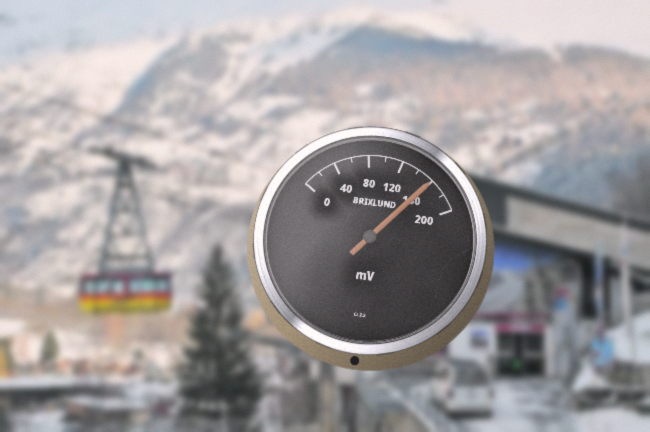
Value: 160; mV
